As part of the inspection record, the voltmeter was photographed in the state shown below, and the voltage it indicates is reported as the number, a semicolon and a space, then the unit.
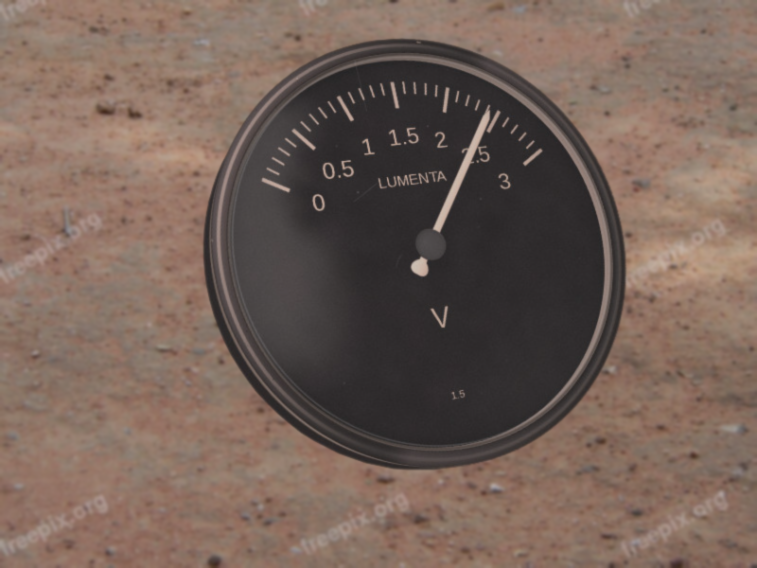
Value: 2.4; V
